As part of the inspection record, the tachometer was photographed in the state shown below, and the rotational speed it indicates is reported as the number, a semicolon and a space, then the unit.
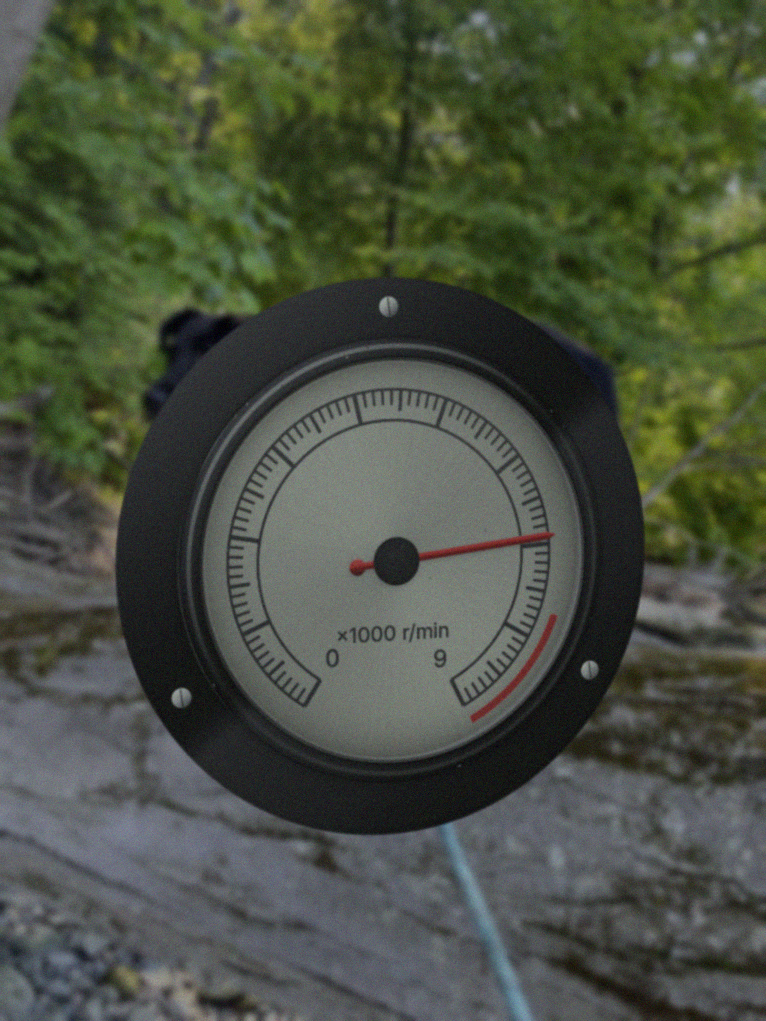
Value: 6900; rpm
